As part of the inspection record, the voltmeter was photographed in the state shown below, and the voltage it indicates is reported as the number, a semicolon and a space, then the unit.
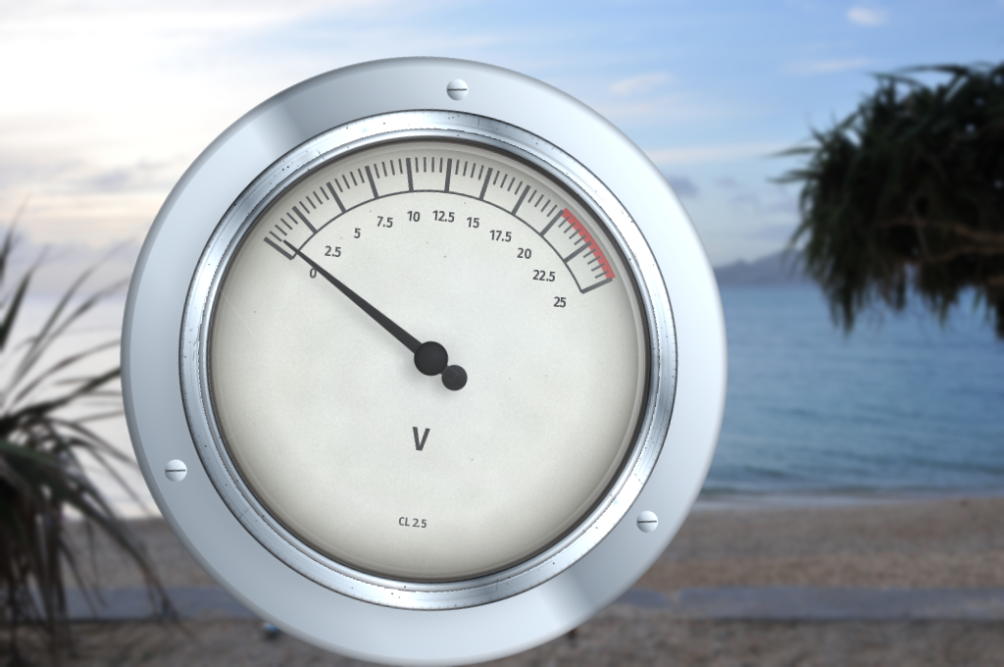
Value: 0.5; V
